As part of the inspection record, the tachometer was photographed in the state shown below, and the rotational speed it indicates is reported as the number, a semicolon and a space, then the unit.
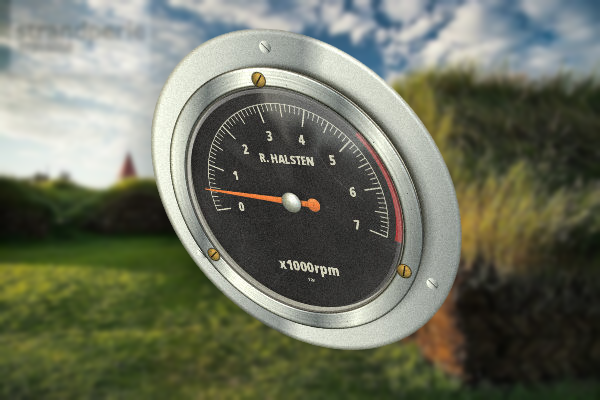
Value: 500; rpm
